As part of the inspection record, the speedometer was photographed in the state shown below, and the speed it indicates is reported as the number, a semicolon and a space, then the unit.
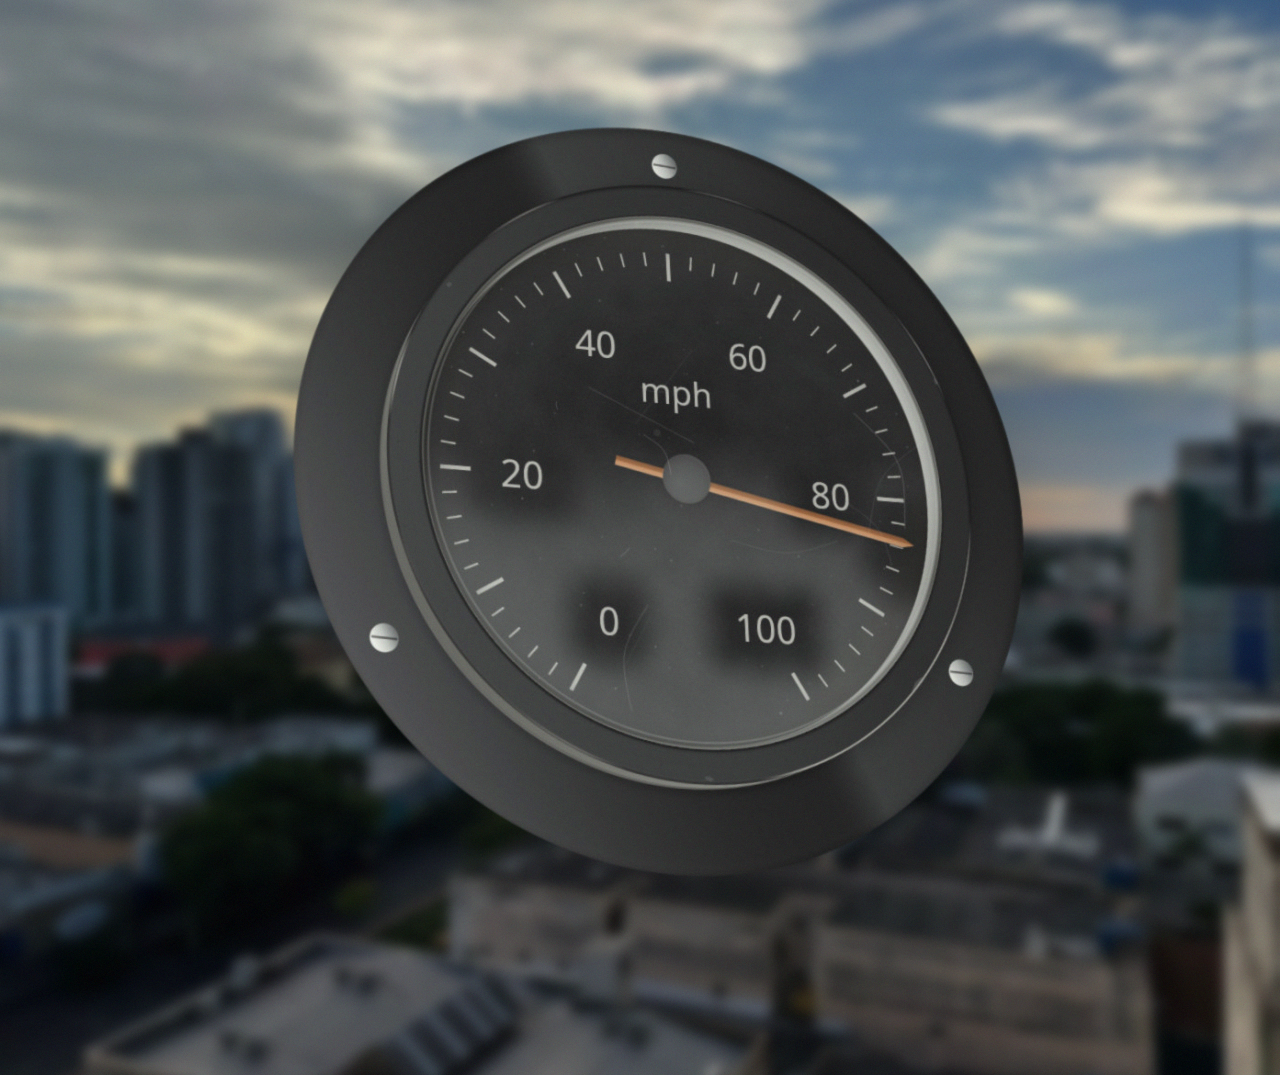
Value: 84; mph
